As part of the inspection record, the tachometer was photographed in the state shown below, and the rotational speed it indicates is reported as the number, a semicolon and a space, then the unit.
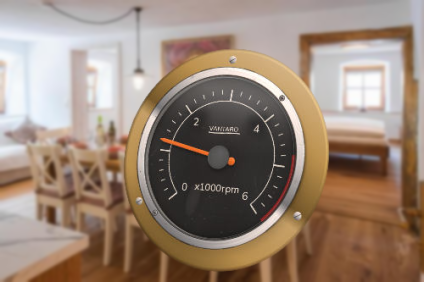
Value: 1200; rpm
